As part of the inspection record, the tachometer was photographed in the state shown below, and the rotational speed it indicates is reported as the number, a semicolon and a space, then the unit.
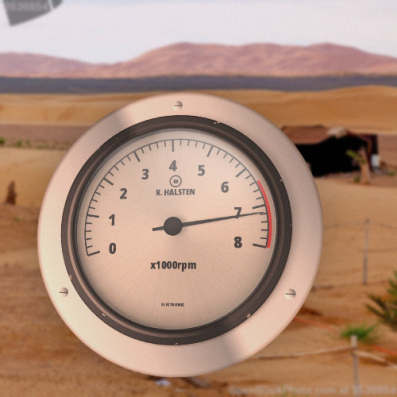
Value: 7200; rpm
